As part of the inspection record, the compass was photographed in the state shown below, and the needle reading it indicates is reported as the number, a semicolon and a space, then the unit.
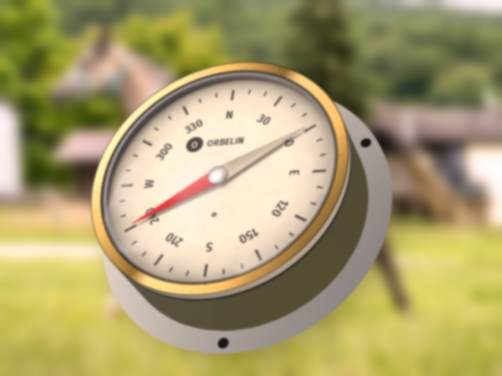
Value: 240; °
